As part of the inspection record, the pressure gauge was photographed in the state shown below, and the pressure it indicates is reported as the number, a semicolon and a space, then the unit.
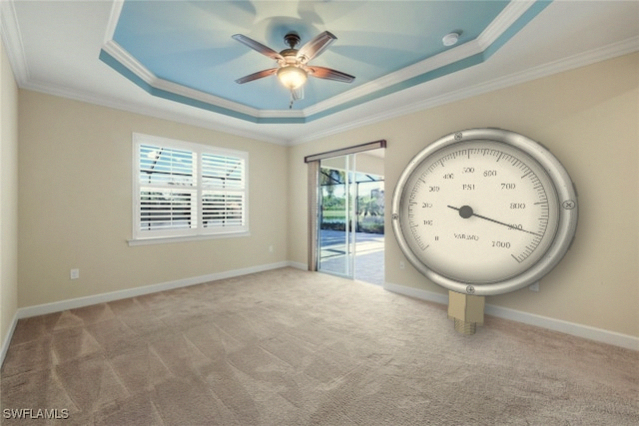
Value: 900; psi
